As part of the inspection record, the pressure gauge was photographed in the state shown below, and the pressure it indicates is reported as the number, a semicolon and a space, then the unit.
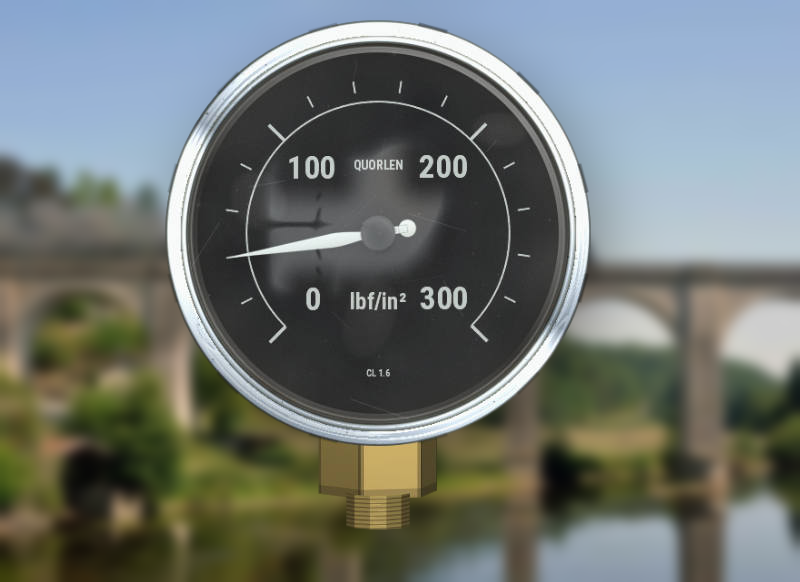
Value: 40; psi
